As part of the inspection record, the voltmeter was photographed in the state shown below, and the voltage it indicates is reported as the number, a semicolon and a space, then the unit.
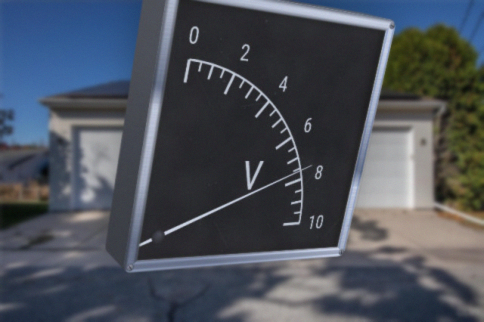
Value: 7.5; V
